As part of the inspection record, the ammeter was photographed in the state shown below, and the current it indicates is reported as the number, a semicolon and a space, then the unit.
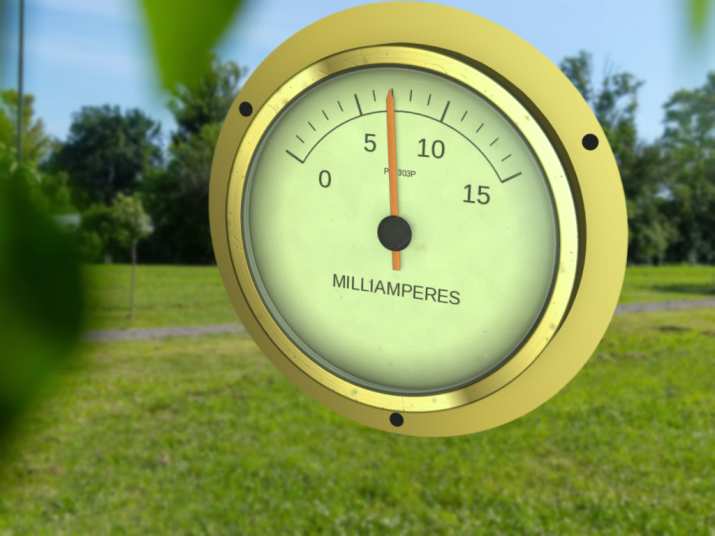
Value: 7; mA
